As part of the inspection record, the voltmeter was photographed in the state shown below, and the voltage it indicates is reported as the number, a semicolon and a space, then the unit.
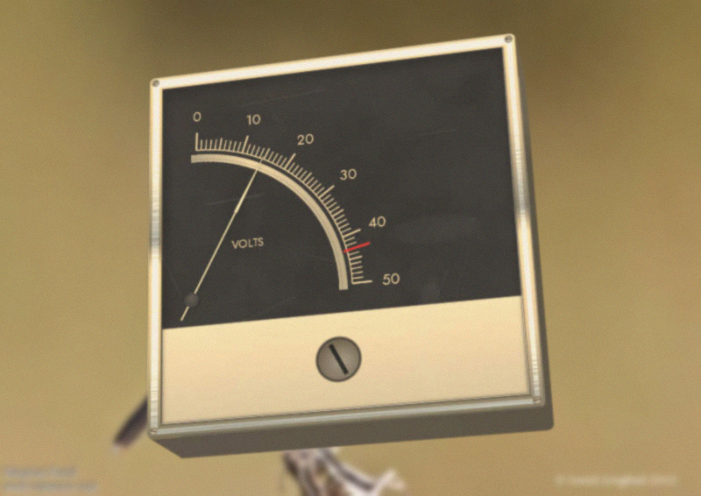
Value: 15; V
